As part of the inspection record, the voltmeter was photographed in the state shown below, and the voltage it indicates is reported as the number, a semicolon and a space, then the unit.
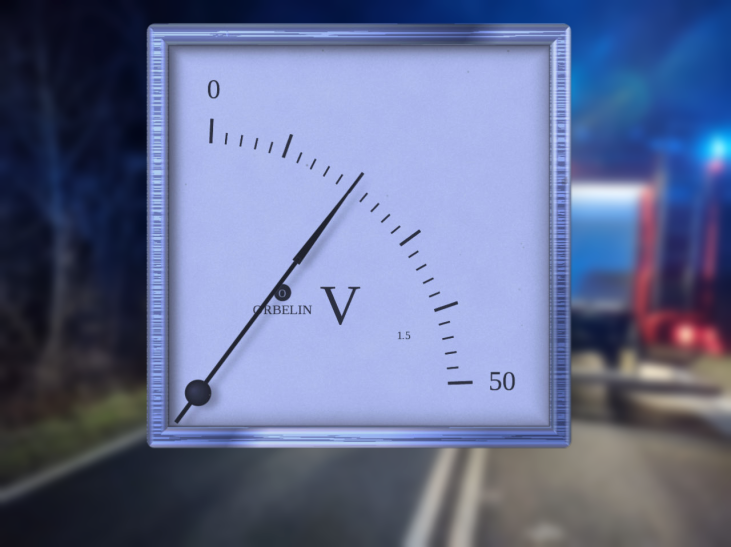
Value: 20; V
